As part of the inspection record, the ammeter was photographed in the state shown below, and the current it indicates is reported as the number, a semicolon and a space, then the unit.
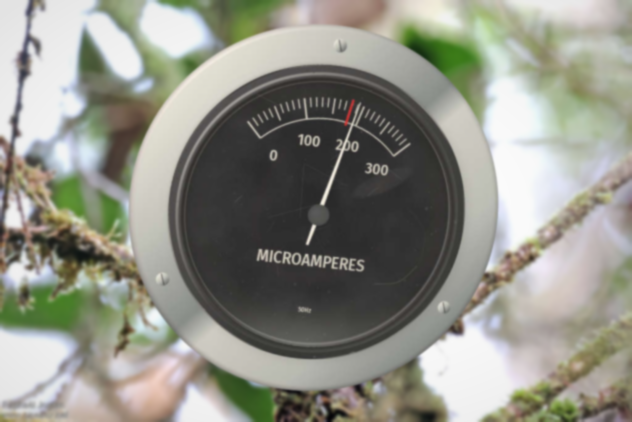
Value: 190; µA
